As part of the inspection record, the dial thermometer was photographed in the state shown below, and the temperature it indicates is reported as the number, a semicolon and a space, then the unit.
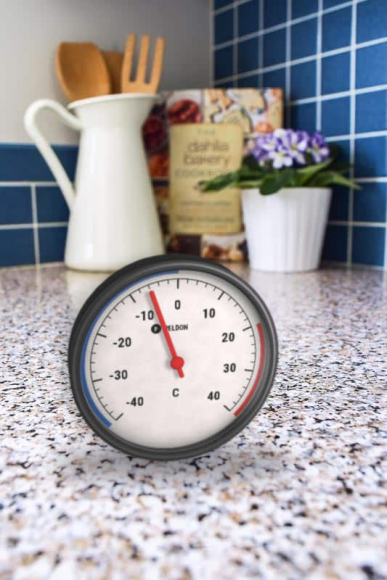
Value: -6; °C
